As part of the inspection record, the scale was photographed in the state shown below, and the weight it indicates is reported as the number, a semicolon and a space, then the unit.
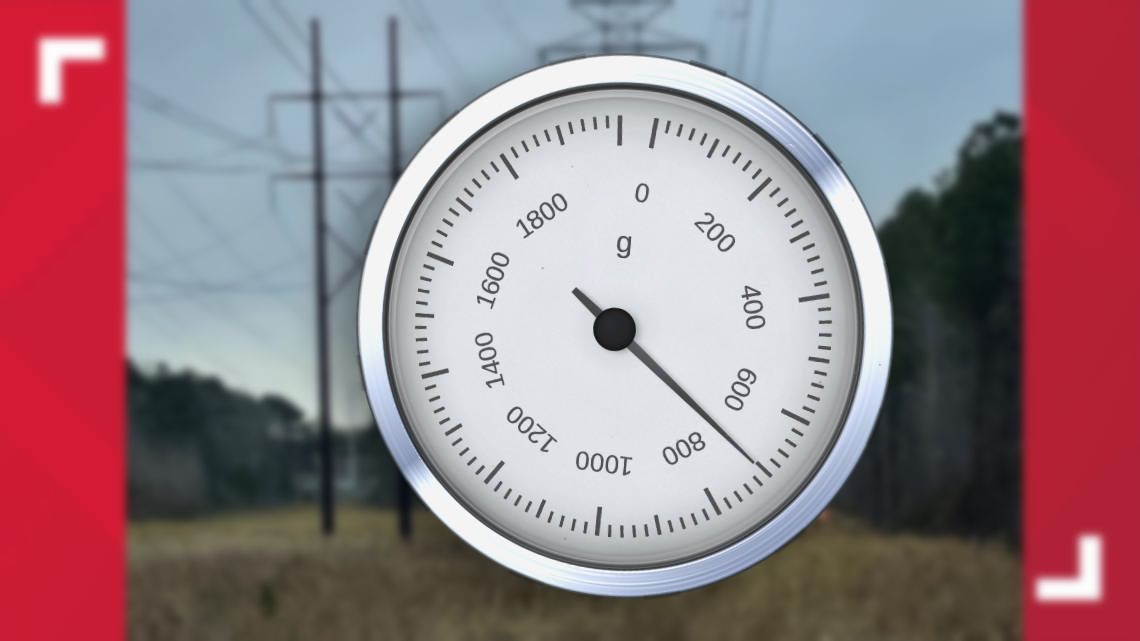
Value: 700; g
